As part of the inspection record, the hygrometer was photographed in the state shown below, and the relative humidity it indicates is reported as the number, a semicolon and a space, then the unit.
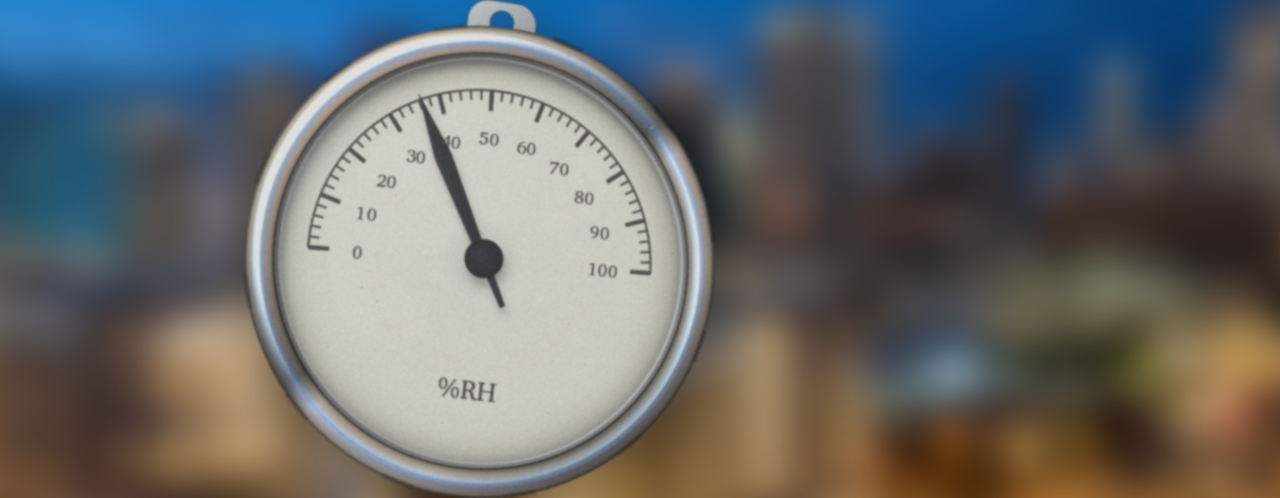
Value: 36; %
